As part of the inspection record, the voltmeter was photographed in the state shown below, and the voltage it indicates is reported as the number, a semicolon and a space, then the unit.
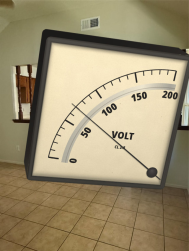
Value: 70; V
